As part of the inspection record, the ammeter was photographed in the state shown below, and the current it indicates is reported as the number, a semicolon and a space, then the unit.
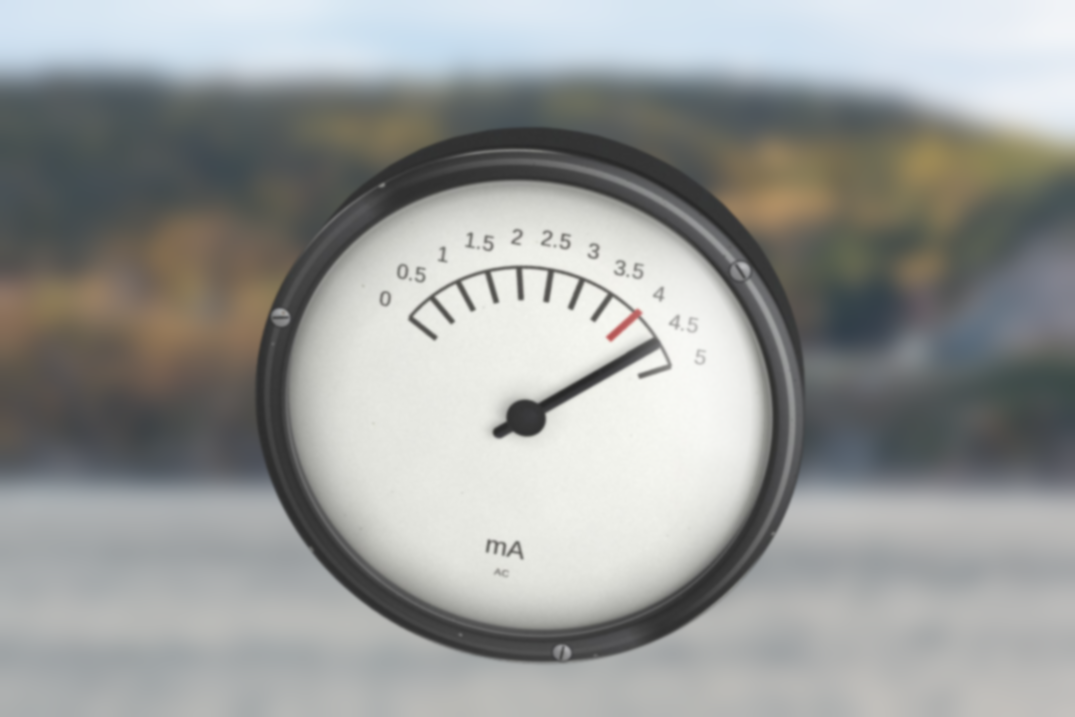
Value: 4.5; mA
